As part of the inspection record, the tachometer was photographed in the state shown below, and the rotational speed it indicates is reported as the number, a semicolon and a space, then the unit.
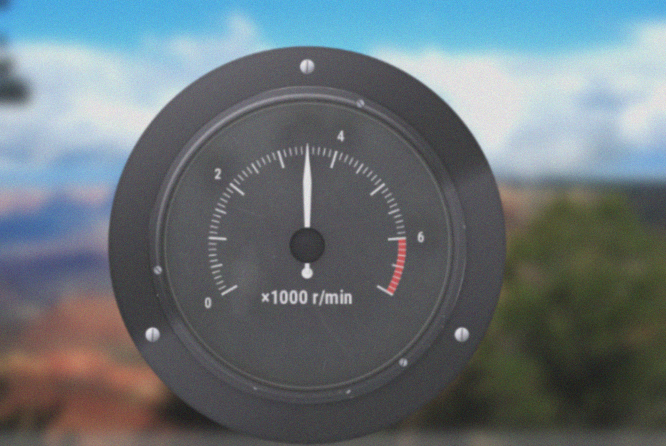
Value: 3500; rpm
